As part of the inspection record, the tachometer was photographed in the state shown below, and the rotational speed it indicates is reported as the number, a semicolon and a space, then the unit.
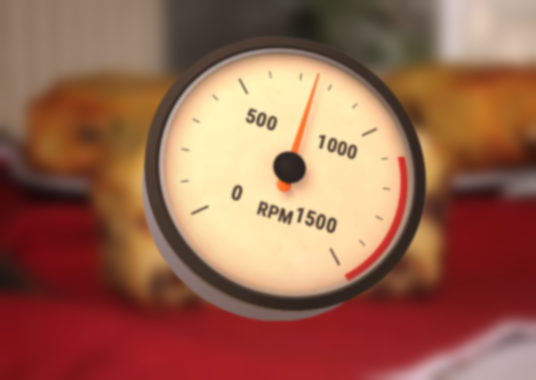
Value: 750; rpm
